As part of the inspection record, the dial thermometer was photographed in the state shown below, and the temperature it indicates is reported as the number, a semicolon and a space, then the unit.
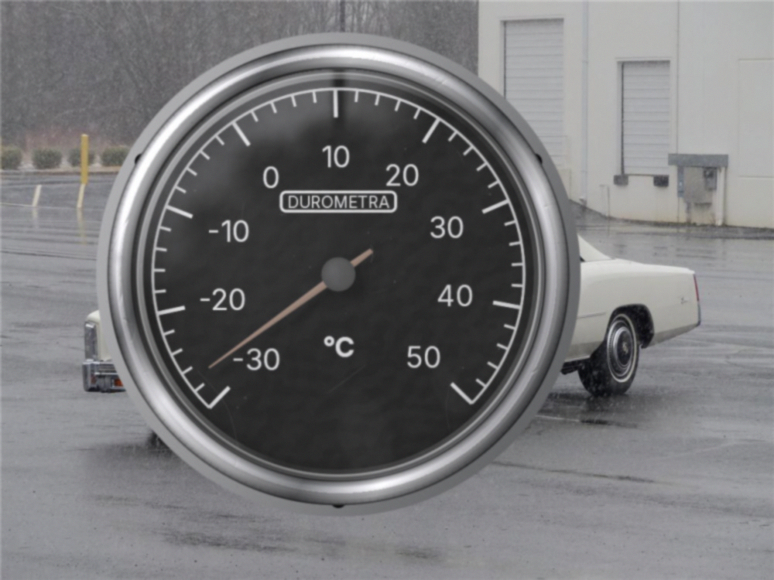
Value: -27; °C
